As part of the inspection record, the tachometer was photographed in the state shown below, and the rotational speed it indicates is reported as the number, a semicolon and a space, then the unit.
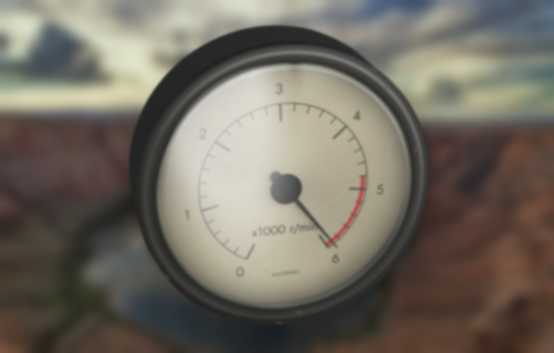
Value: 5900; rpm
